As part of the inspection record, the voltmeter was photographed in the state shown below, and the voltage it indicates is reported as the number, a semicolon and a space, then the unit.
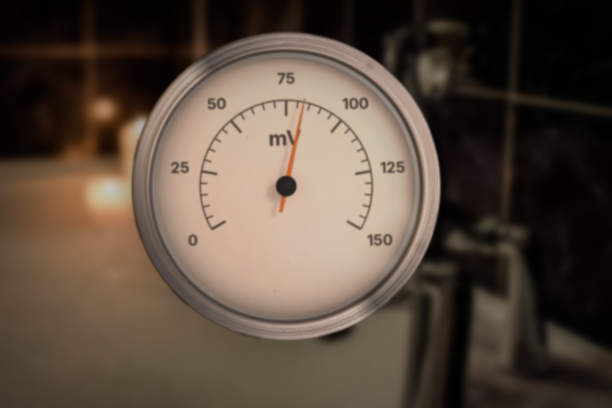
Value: 82.5; mV
